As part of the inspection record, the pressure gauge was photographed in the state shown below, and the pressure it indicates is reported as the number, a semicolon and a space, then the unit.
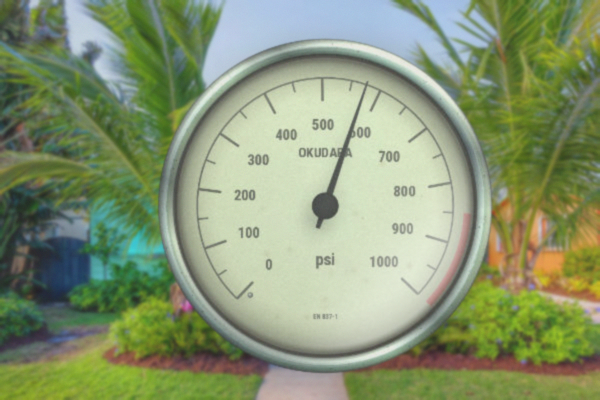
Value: 575; psi
